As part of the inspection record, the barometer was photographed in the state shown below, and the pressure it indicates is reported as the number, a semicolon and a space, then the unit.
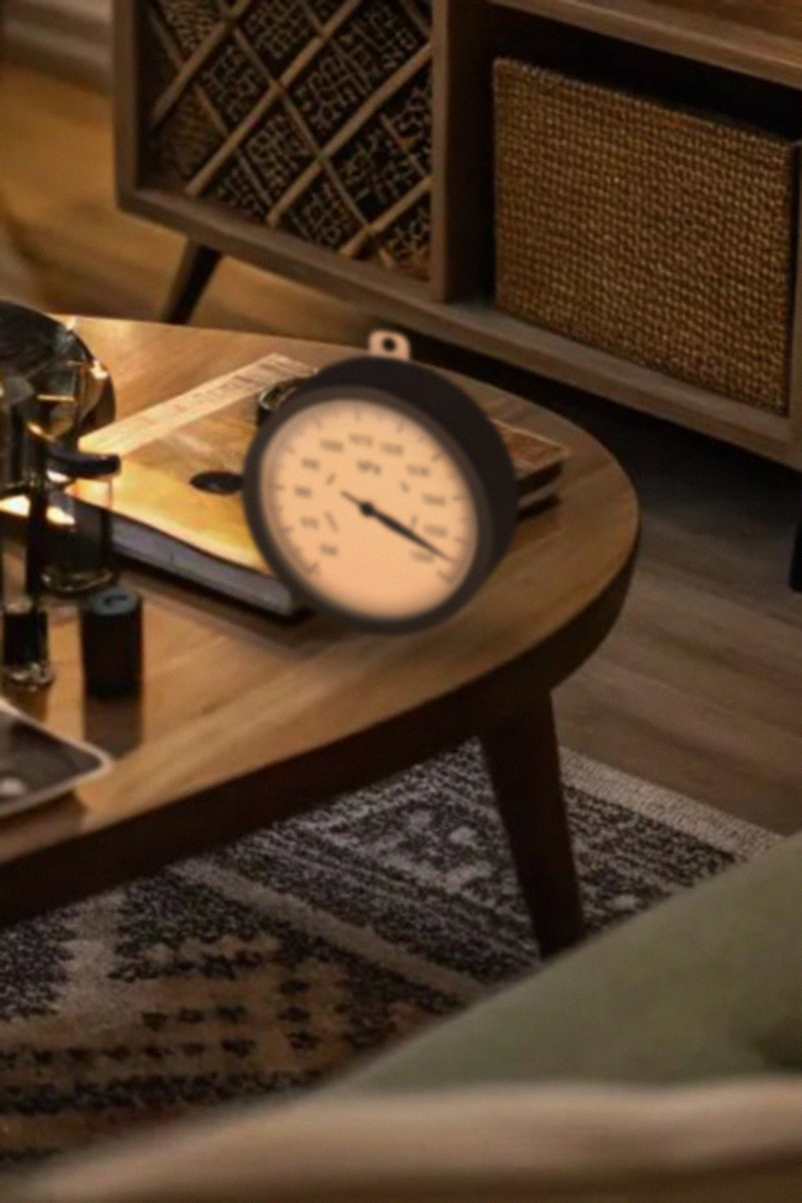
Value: 1055; hPa
